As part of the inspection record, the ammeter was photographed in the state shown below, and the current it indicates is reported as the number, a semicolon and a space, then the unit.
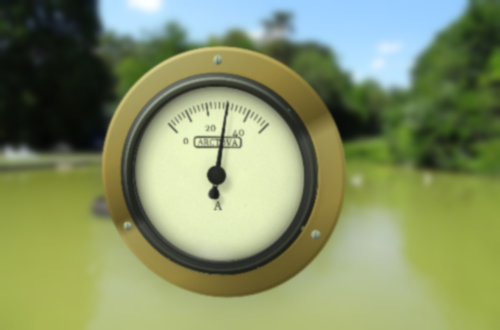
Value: 30; A
